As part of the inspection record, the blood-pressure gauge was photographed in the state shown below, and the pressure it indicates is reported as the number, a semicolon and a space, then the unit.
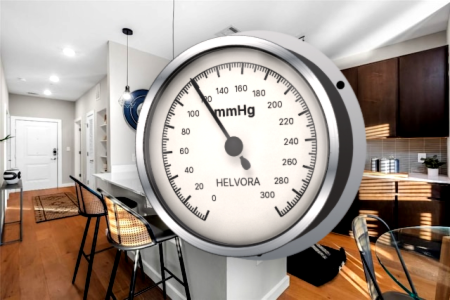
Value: 120; mmHg
